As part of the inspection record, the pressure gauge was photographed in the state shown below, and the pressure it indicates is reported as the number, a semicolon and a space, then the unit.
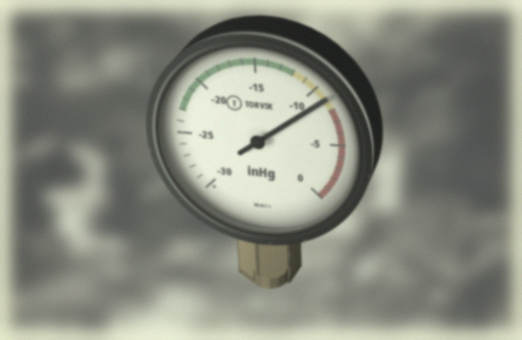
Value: -9; inHg
